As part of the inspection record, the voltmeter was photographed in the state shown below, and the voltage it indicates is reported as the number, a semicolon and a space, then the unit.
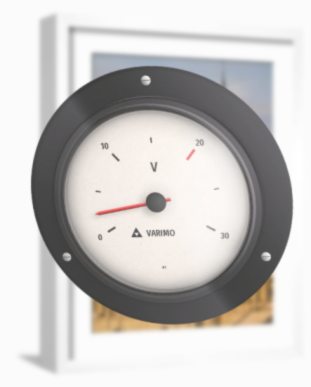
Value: 2.5; V
